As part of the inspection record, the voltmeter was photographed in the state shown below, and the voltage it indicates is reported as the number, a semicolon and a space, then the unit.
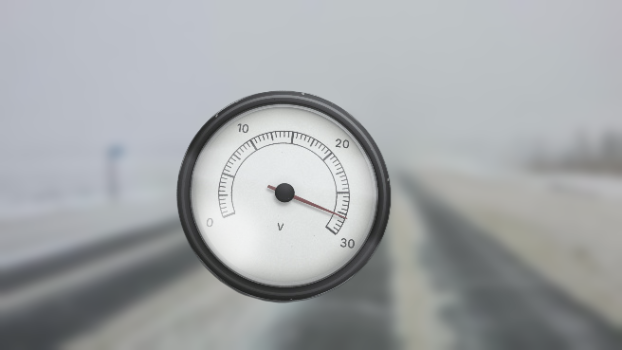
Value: 28; V
